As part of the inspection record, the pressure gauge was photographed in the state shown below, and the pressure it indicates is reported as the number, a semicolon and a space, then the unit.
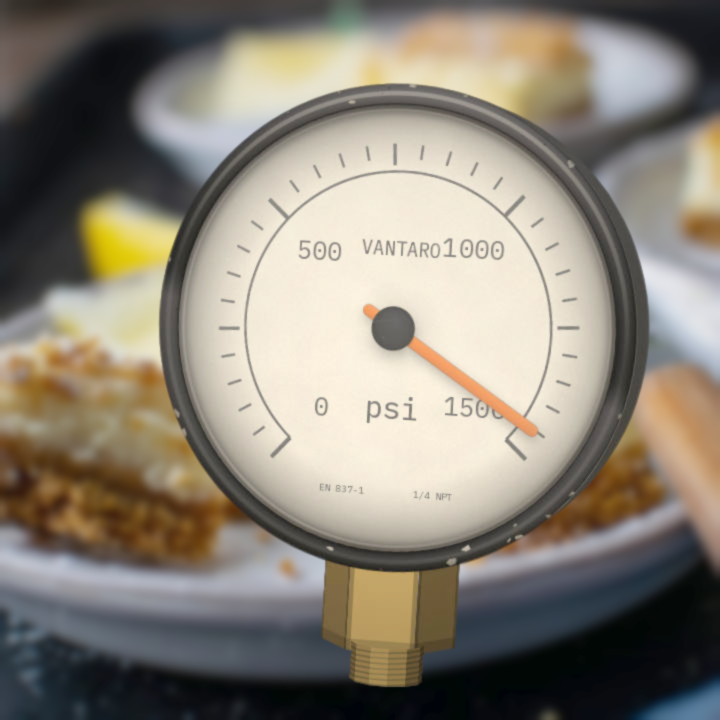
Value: 1450; psi
